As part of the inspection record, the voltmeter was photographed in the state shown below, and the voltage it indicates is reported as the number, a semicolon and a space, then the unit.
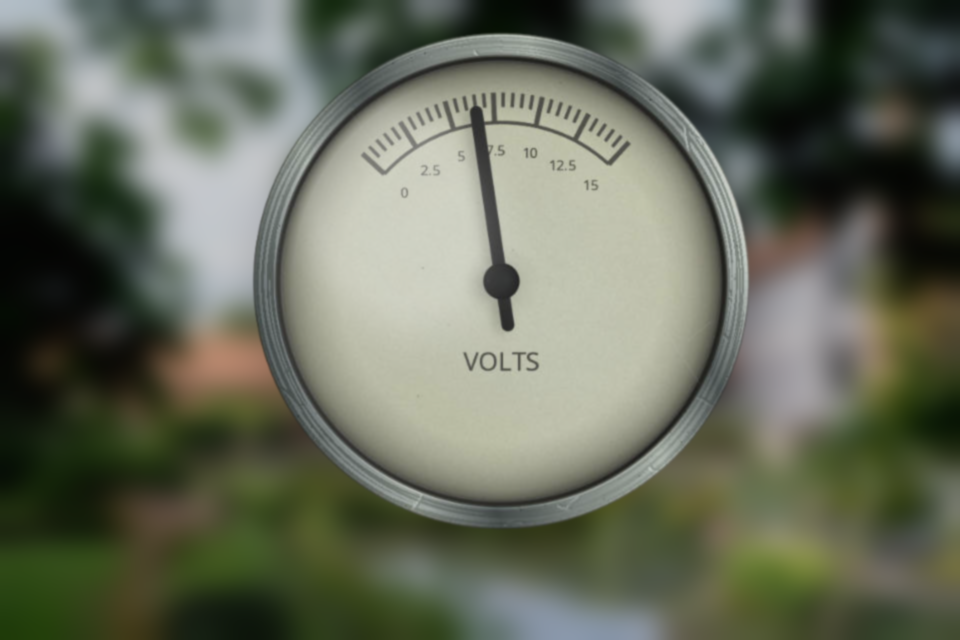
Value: 6.5; V
